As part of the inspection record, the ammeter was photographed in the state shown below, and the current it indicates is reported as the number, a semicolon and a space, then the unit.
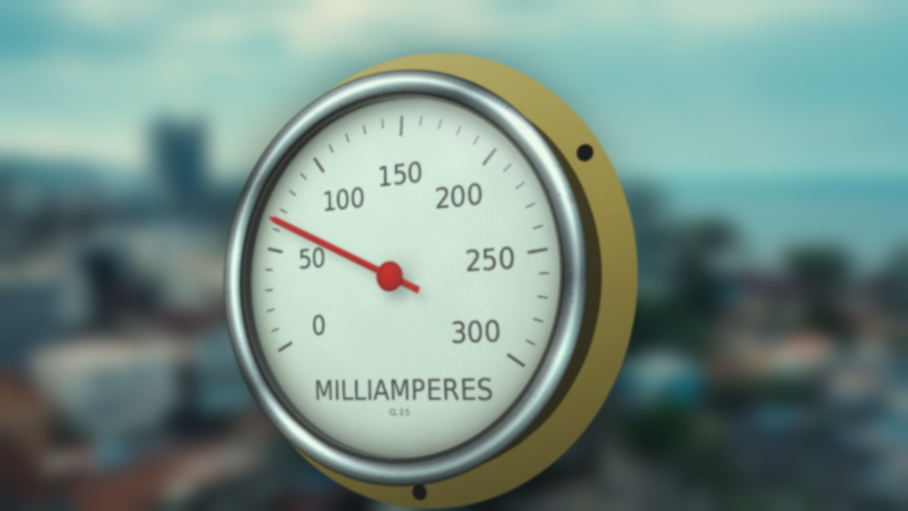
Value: 65; mA
